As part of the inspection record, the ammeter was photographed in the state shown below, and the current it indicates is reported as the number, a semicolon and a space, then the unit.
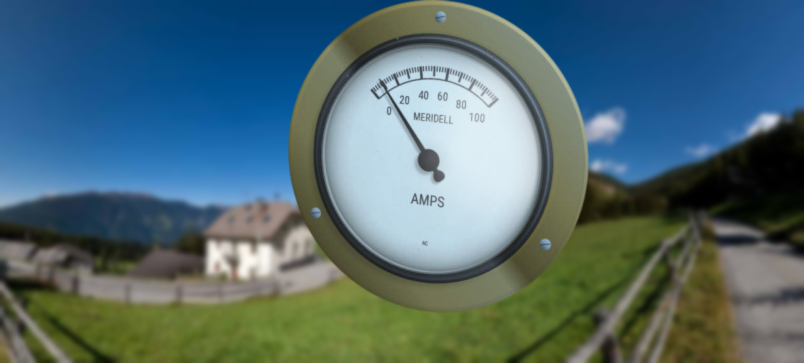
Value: 10; A
